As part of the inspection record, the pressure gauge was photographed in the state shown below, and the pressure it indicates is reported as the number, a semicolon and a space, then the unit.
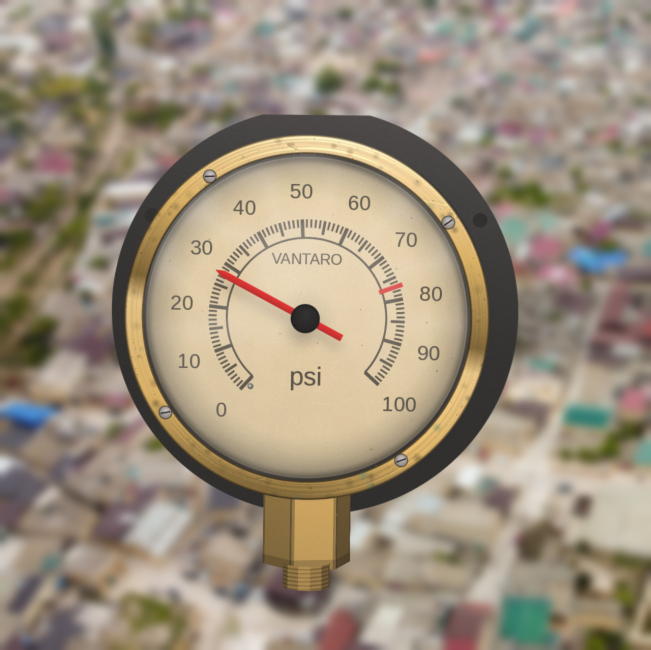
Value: 28; psi
